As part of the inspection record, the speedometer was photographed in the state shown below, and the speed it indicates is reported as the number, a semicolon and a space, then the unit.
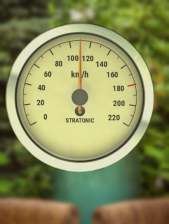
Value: 110; km/h
